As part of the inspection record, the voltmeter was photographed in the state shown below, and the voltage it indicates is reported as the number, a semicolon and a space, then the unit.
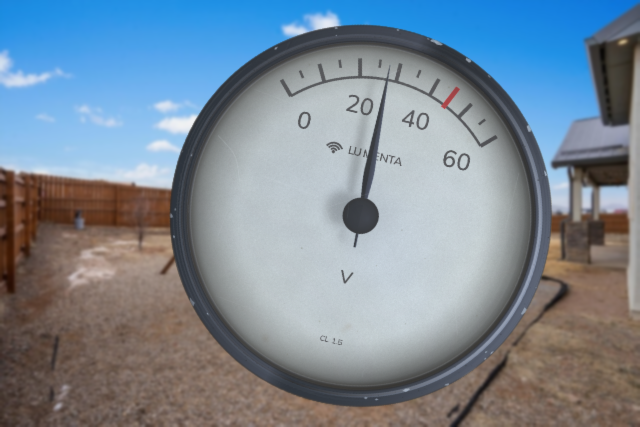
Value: 27.5; V
